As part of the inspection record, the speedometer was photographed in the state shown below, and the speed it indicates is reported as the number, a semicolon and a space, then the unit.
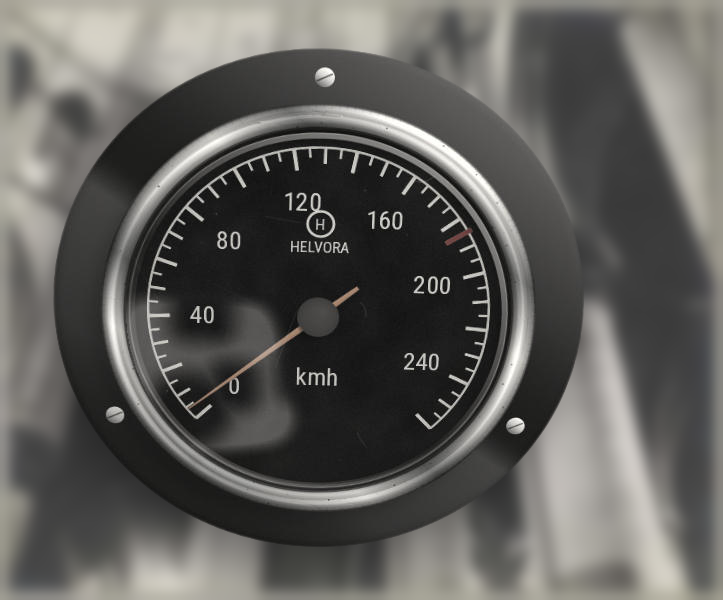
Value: 5; km/h
